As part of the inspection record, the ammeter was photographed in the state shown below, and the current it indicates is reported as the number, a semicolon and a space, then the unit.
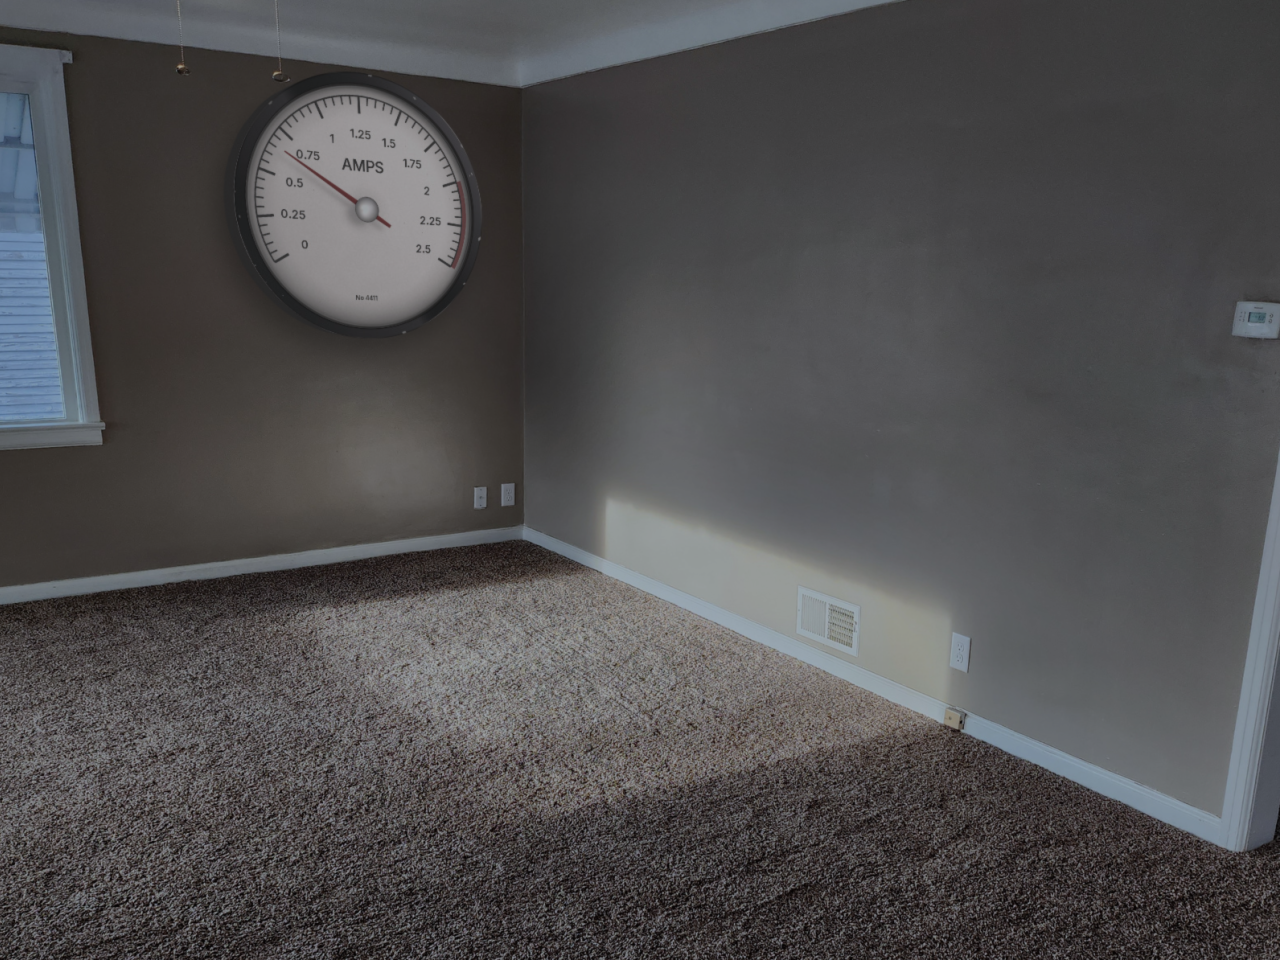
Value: 0.65; A
